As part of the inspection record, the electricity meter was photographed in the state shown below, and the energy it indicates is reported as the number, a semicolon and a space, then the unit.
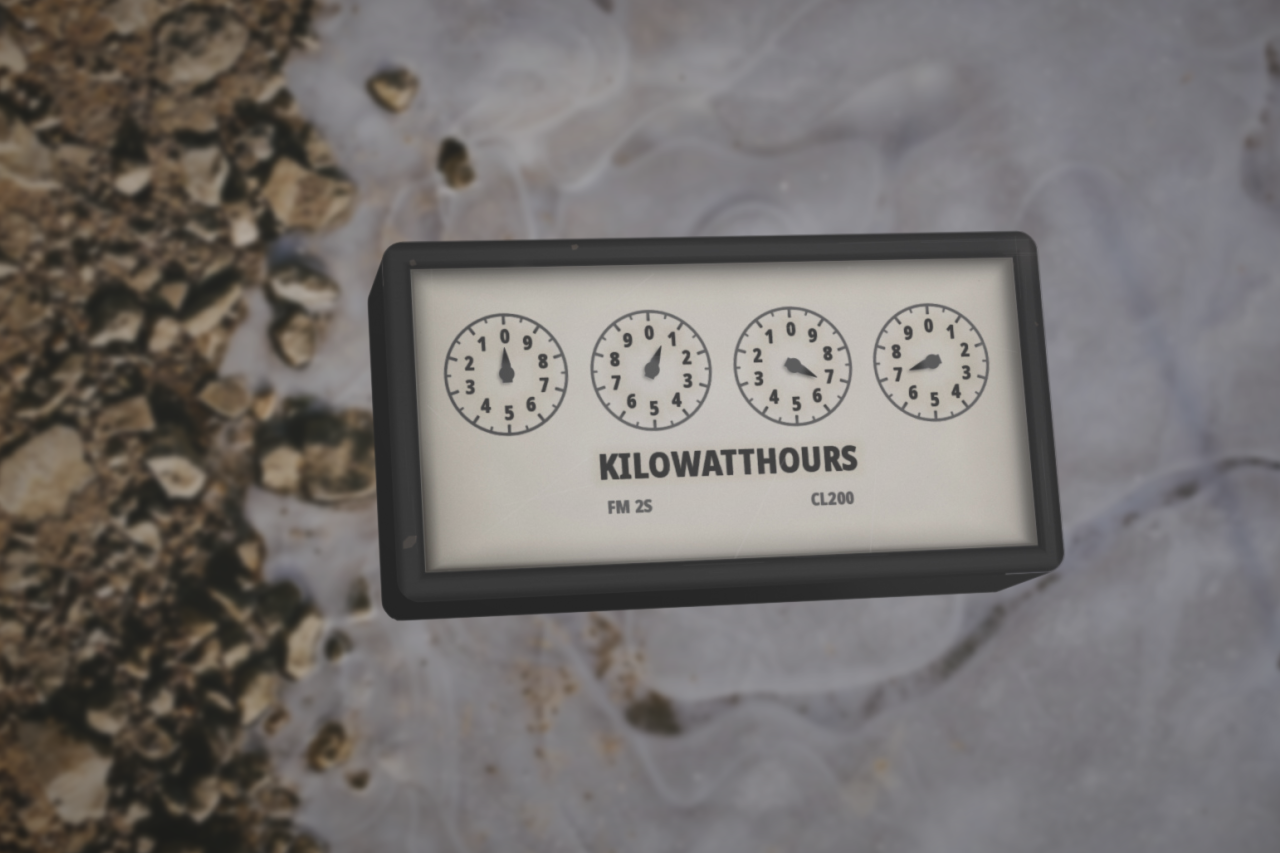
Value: 67; kWh
